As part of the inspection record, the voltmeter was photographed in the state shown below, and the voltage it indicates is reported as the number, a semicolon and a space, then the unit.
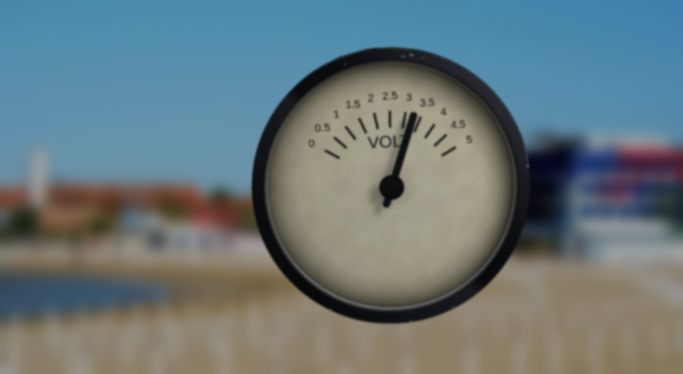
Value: 3.25; V
